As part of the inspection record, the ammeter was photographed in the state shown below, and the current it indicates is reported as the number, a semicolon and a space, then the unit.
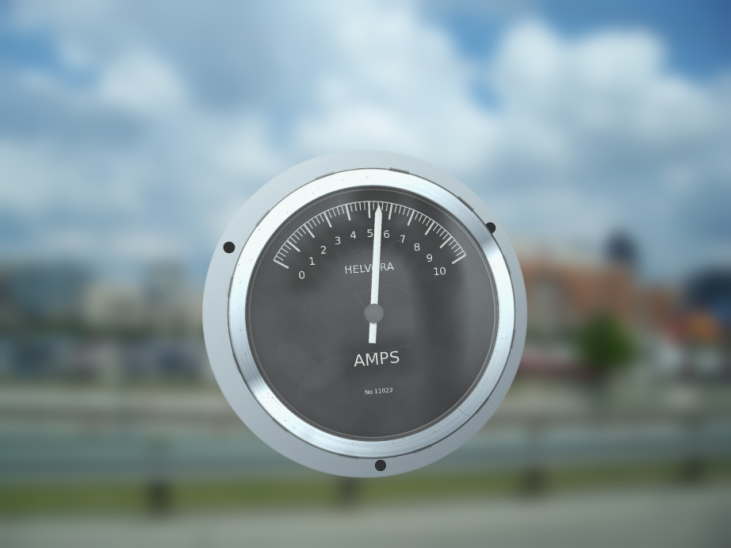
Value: 5.4; A
